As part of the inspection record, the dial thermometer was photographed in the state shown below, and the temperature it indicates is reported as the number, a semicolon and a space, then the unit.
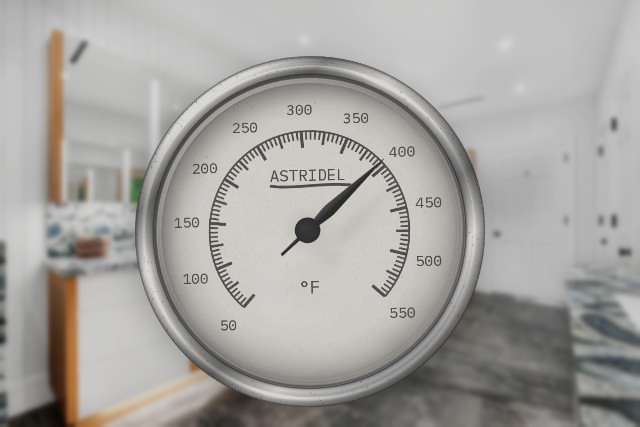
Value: 395; °F
